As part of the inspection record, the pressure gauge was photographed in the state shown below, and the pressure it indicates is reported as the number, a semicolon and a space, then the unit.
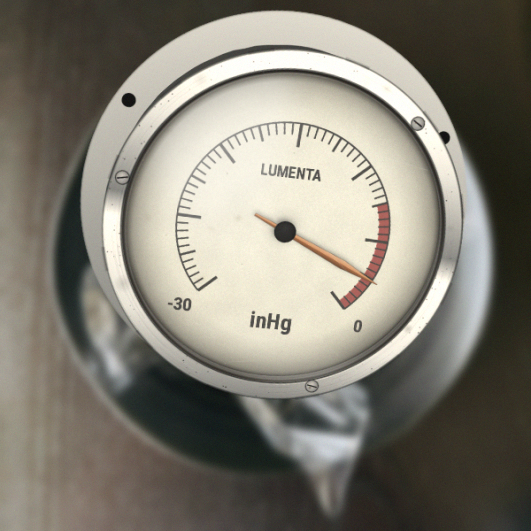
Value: -2.5; inHg
